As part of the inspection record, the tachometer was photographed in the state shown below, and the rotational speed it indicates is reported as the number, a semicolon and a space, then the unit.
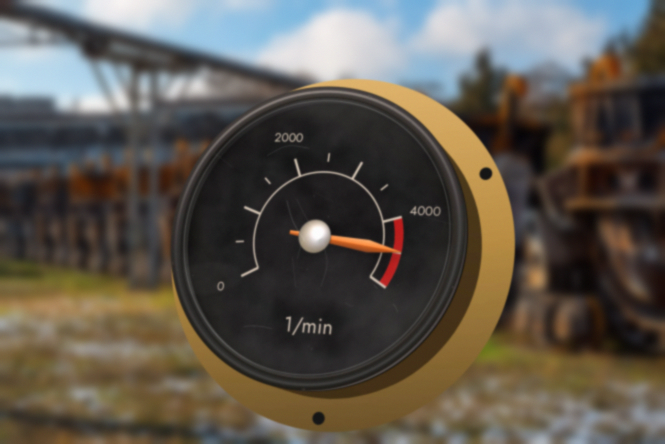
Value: 4500; rpm
